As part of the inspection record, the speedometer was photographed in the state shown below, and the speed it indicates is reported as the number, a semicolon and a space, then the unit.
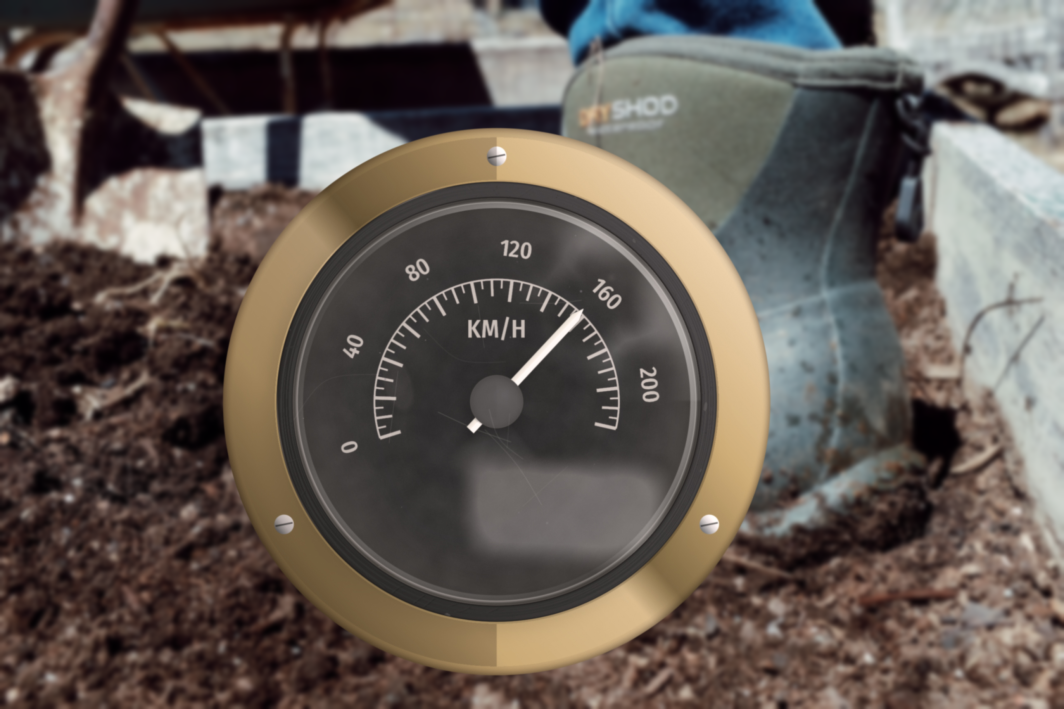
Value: 157.5; km/h
